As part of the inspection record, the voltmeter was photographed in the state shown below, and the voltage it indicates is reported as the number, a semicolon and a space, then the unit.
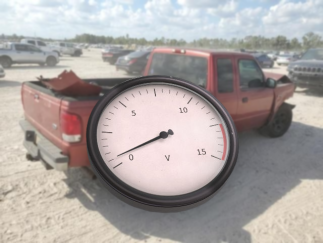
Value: 0.5; V
